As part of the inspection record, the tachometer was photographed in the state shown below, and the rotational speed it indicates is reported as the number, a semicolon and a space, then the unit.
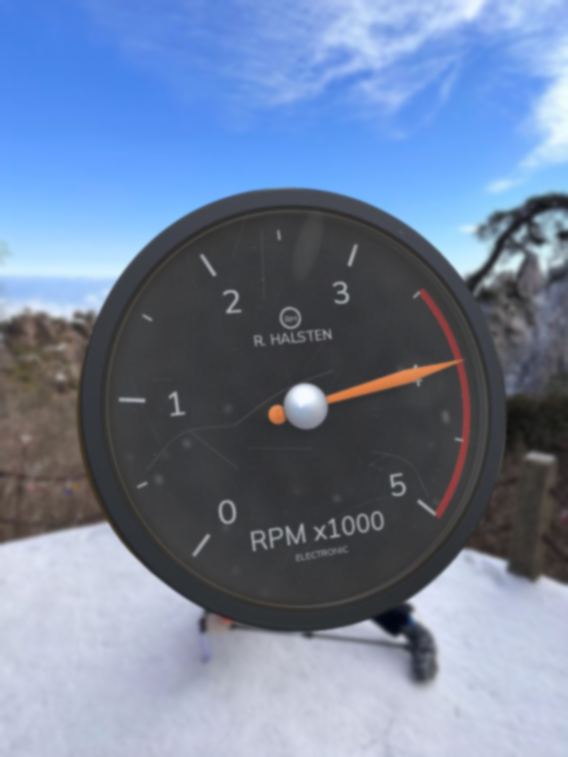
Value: 4000; rpm
